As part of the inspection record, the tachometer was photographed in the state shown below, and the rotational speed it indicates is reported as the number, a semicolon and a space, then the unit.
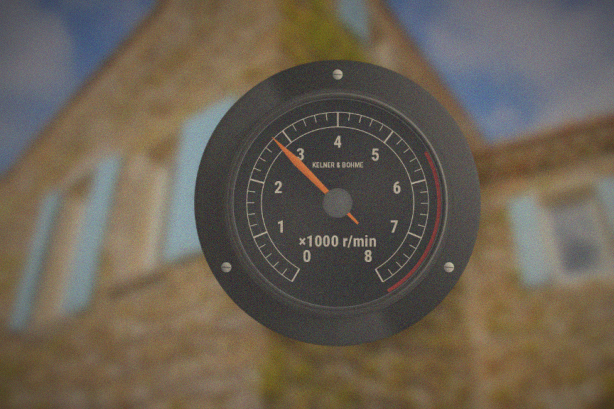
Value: 2800; rpm
